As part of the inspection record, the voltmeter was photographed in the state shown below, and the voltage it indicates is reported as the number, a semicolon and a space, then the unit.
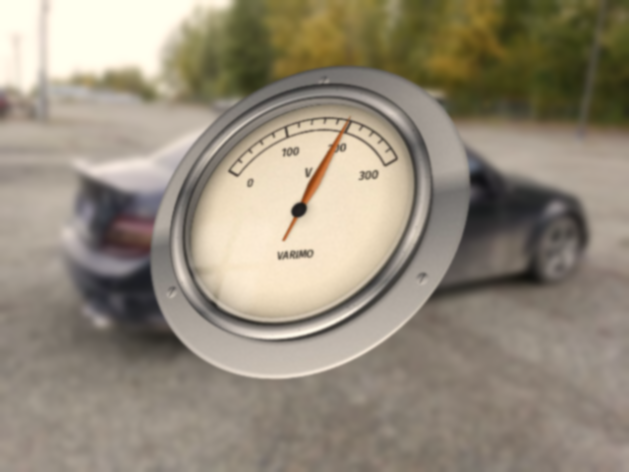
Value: 200; V
